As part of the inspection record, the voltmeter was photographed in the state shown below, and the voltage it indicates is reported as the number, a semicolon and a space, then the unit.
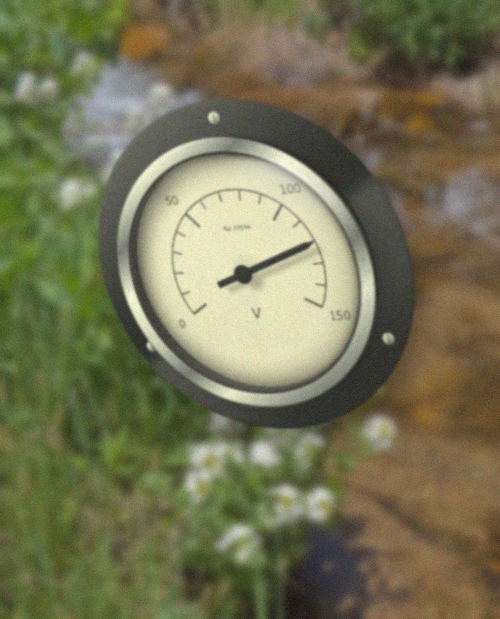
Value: 120; V
